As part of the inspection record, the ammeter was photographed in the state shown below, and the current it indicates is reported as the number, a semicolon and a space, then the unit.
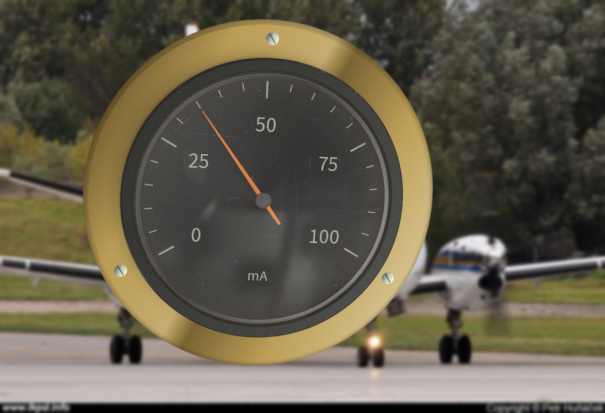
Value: 35; mA
